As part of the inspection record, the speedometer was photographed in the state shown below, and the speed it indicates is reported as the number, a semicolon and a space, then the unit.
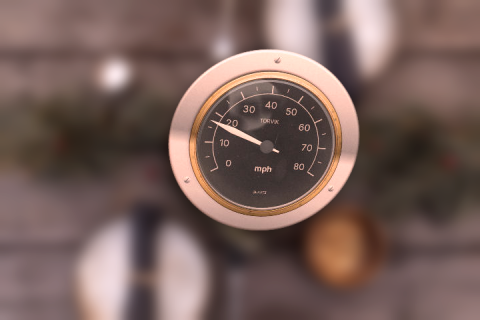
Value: 17.5; mph
